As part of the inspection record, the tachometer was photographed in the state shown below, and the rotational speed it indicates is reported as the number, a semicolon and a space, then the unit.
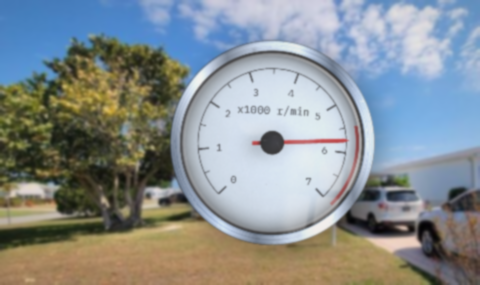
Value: 5750; rpm
